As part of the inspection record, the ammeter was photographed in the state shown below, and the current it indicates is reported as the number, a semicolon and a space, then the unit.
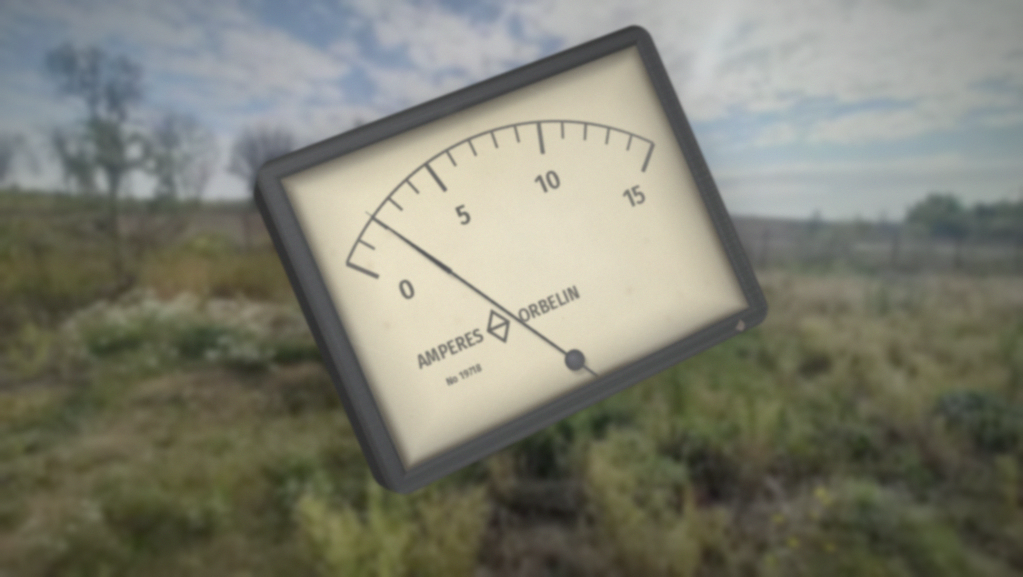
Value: 2; A
